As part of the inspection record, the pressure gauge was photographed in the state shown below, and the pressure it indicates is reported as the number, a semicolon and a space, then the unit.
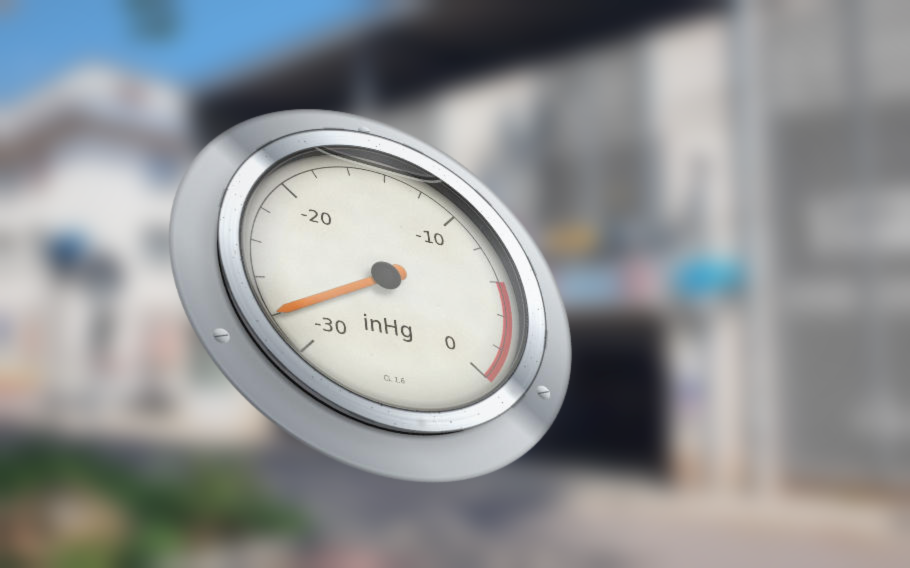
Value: -28; inHg
